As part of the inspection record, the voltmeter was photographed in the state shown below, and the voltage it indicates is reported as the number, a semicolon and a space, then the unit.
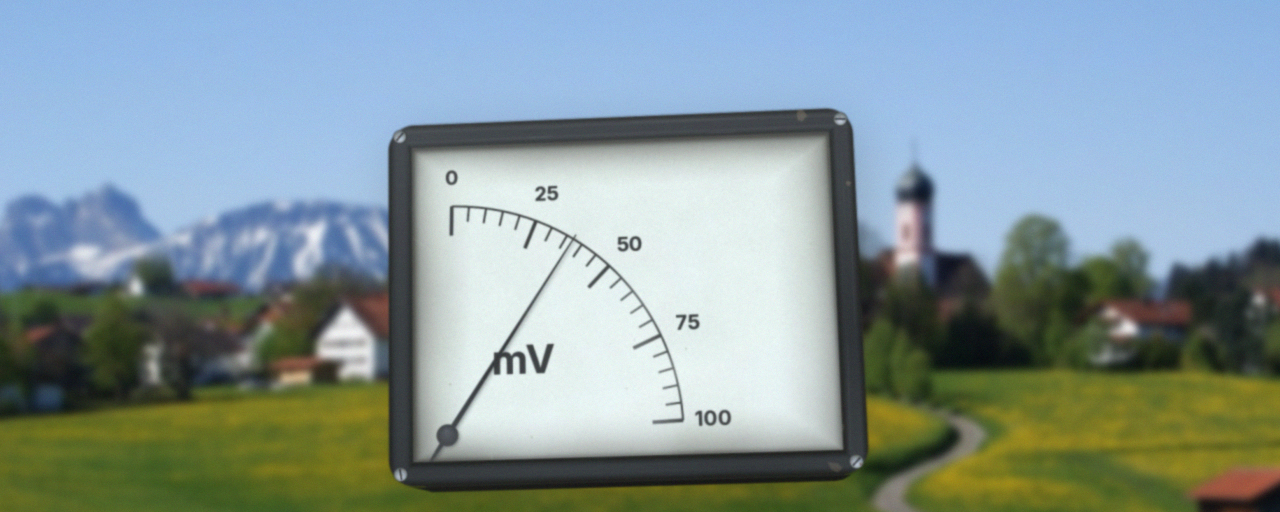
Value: 37.5; mV
